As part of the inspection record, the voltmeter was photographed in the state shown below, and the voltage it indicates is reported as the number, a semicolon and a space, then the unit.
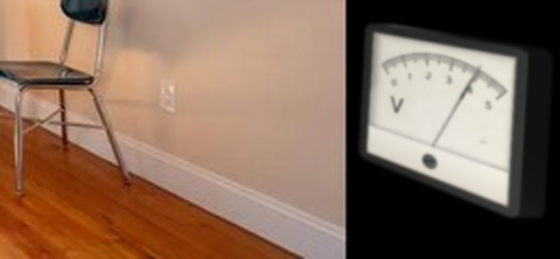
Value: 4; V
